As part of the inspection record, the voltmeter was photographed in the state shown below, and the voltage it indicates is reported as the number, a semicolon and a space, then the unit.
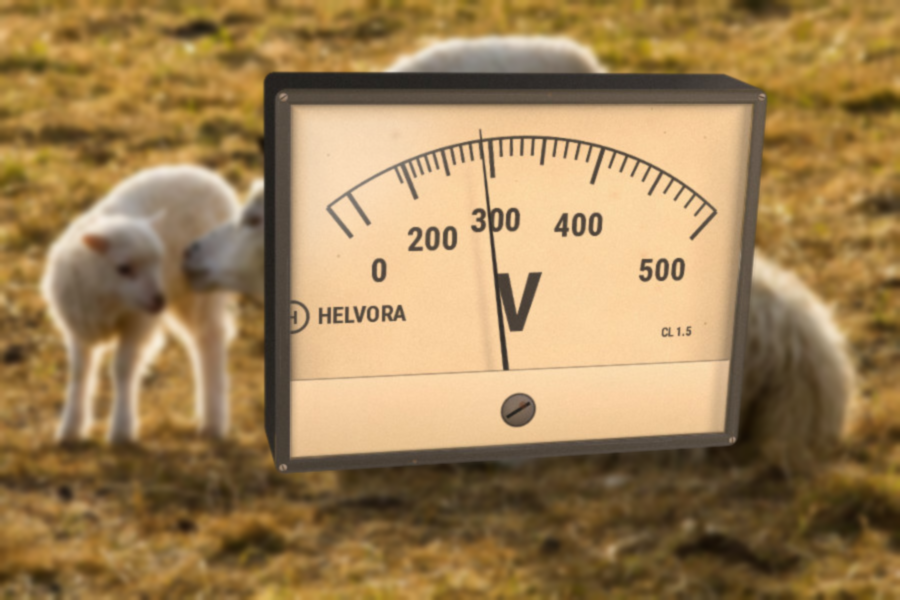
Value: 290; V
